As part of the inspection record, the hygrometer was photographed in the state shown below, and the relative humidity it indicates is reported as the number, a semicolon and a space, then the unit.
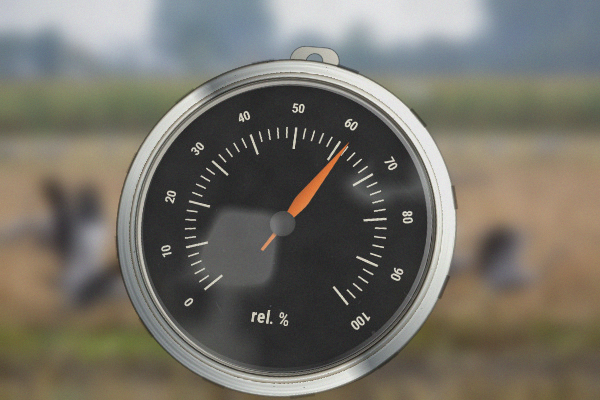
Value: 62; %
